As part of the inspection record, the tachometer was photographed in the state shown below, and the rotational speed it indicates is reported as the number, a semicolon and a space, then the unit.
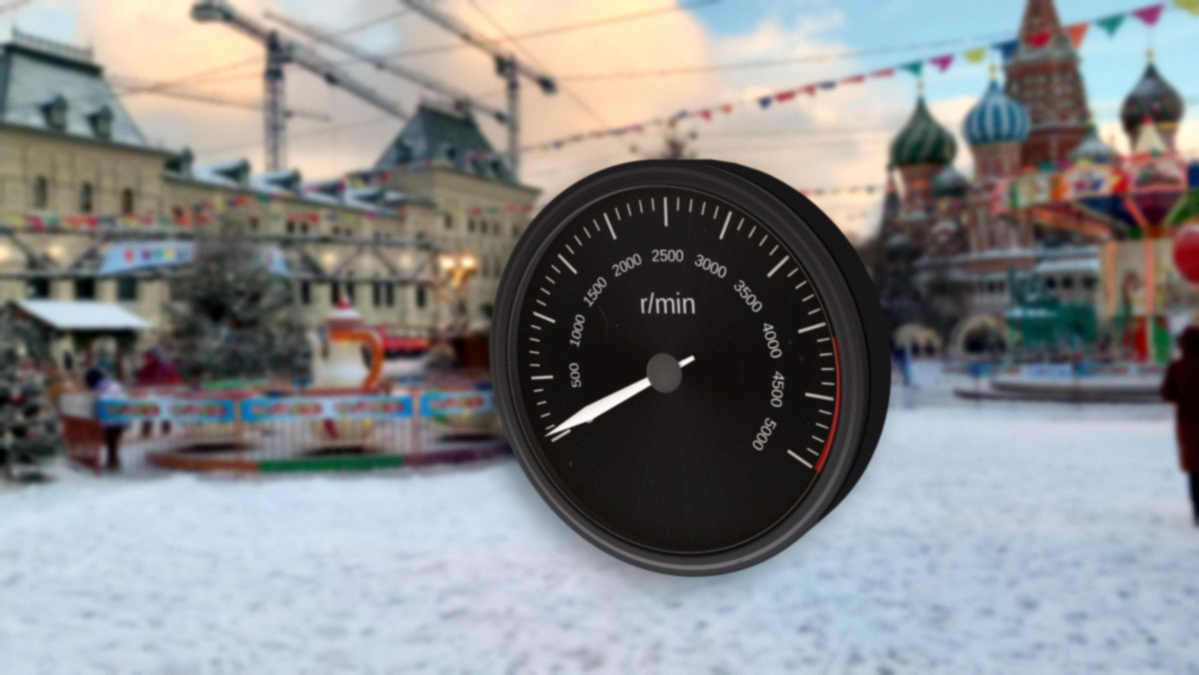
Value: 50; rpm
